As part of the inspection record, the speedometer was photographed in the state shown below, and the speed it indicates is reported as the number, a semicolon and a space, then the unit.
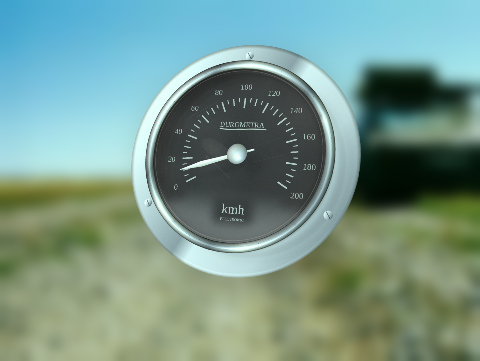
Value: 10; km/h
